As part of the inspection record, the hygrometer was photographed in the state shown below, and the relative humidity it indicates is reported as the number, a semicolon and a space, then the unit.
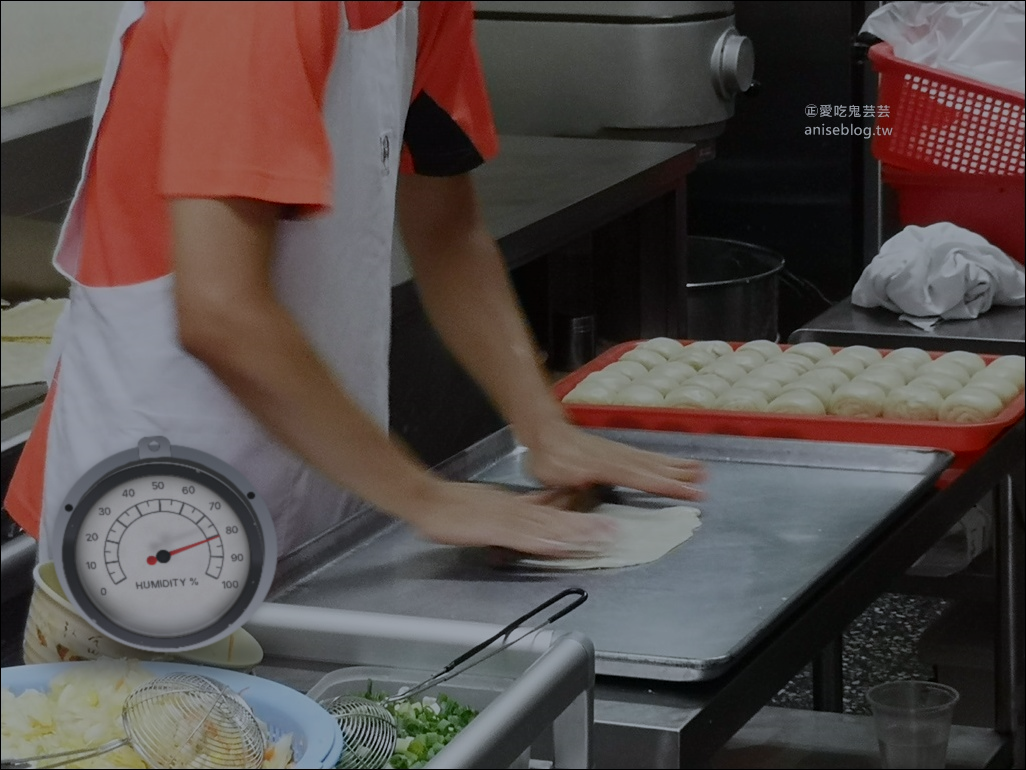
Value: 80; %
